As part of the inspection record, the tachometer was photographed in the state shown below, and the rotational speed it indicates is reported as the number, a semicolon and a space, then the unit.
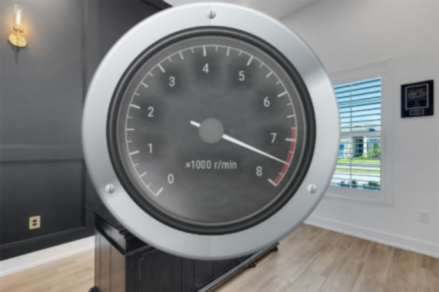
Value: 7500; rpm
